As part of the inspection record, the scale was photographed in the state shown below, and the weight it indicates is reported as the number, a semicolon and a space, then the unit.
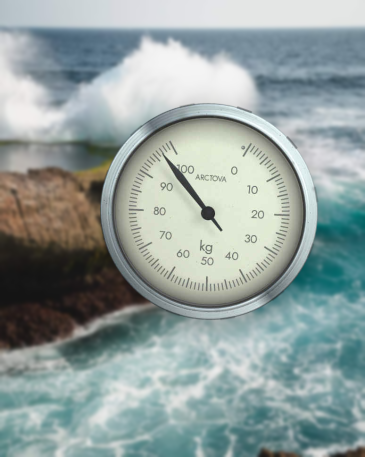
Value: 97; kg
